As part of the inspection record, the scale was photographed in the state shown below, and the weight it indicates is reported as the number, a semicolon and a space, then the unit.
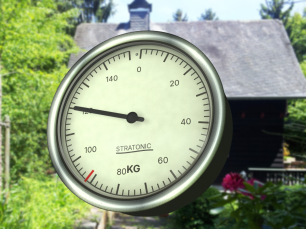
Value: 120; kg
